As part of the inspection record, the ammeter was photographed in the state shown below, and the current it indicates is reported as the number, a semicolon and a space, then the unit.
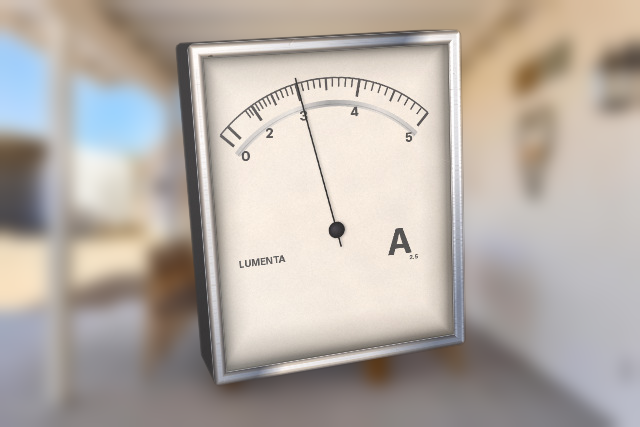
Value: 3; A
